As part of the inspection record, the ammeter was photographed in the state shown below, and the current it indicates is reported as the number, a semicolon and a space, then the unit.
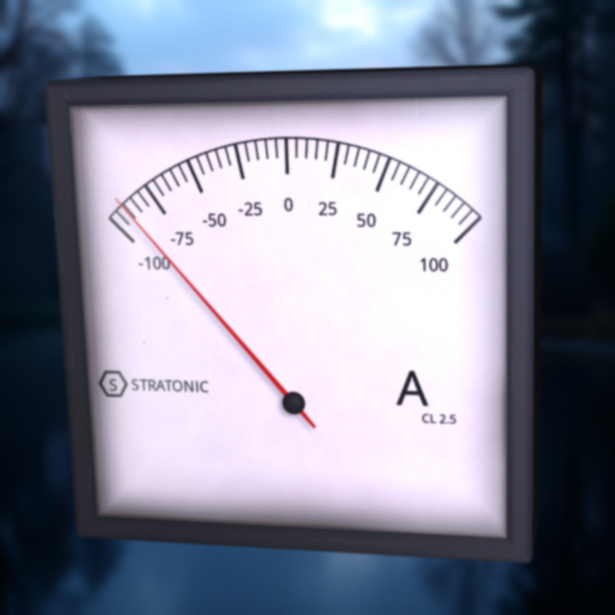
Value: -90; A
